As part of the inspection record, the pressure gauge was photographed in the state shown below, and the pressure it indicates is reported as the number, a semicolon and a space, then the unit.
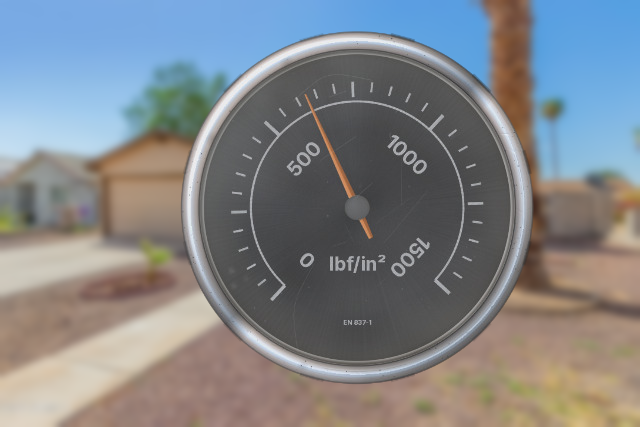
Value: 625; psi
